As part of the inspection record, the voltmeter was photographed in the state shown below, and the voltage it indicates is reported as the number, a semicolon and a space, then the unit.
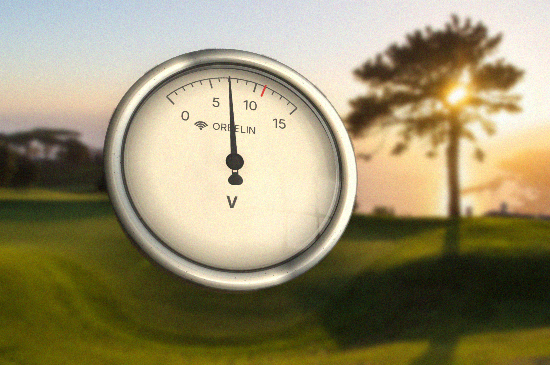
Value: 7; V
